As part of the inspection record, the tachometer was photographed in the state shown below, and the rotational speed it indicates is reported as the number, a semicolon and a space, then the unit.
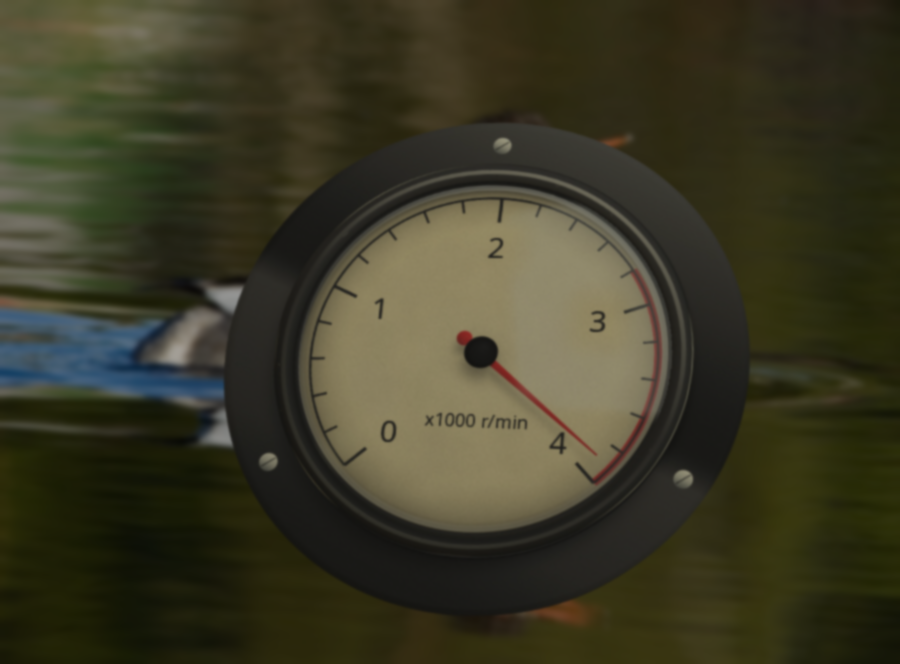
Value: 3900; rpm
